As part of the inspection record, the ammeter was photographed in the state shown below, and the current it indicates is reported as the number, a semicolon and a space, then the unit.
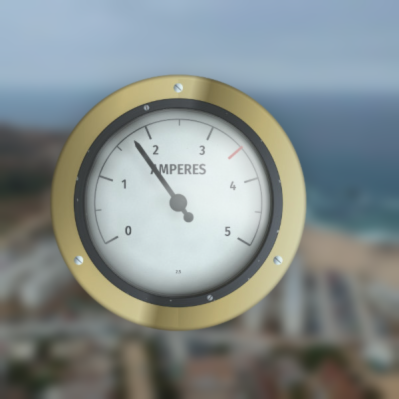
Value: 1.75; A
